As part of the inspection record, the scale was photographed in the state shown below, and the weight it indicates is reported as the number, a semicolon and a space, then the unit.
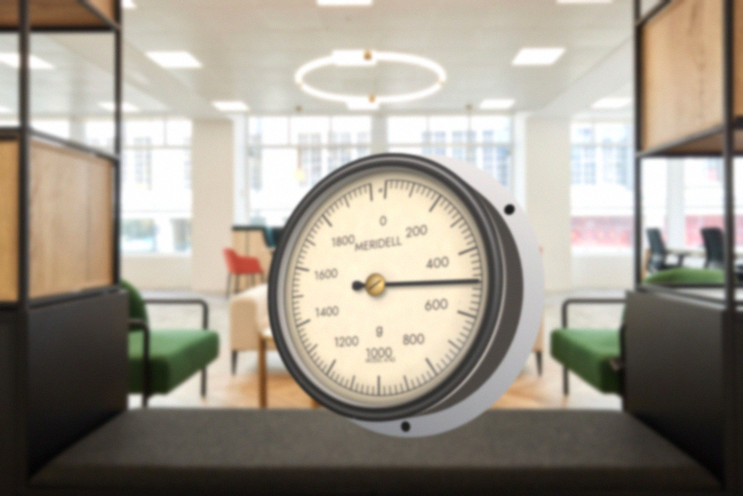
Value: 500; g
